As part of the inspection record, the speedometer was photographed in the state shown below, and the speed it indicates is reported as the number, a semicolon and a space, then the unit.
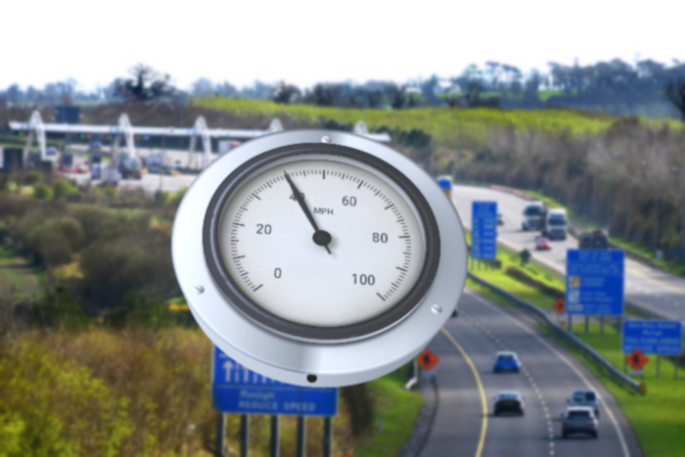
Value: 40; mph
